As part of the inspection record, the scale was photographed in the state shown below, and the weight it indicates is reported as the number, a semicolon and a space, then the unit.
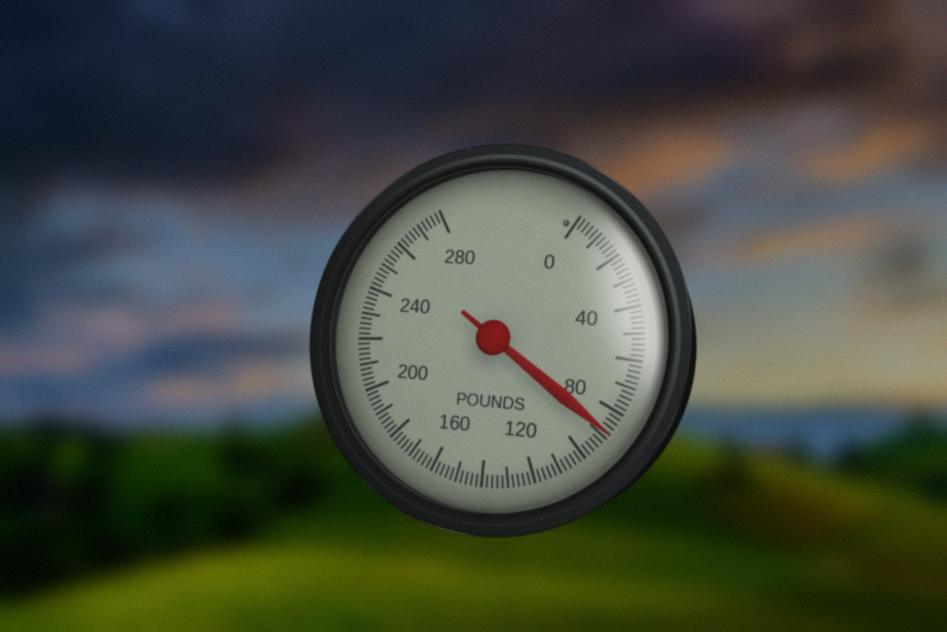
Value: 88; lb
